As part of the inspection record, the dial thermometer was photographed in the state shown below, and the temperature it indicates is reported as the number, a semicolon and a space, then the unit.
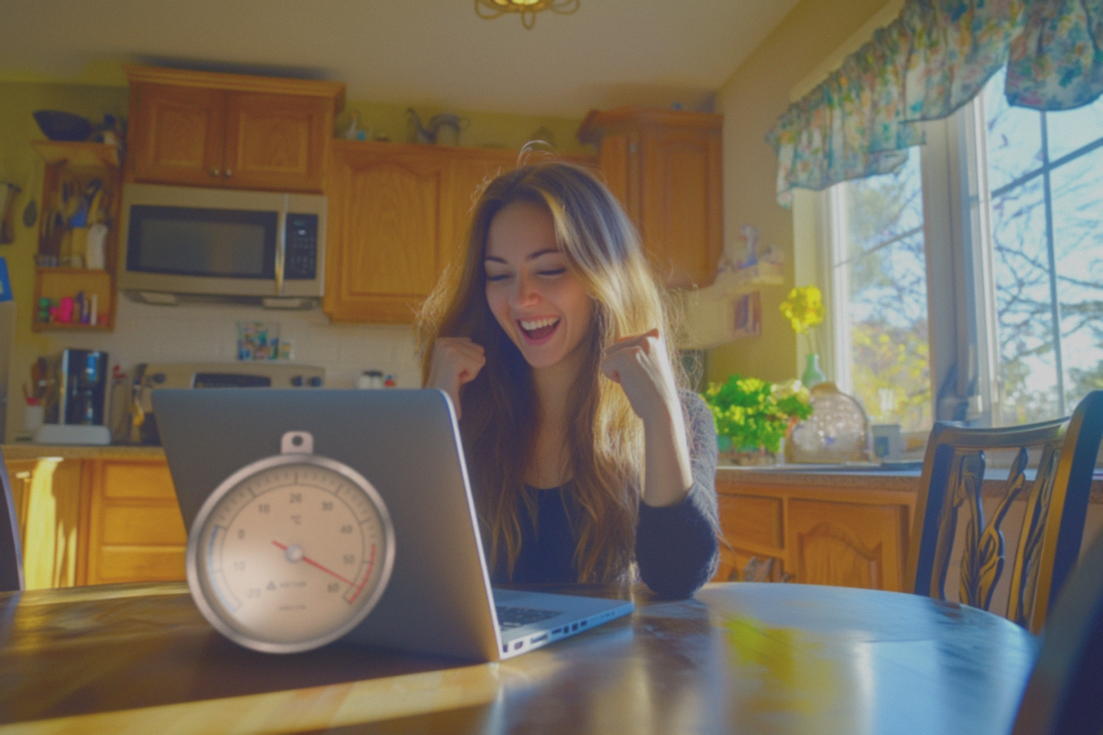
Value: 56; °C
